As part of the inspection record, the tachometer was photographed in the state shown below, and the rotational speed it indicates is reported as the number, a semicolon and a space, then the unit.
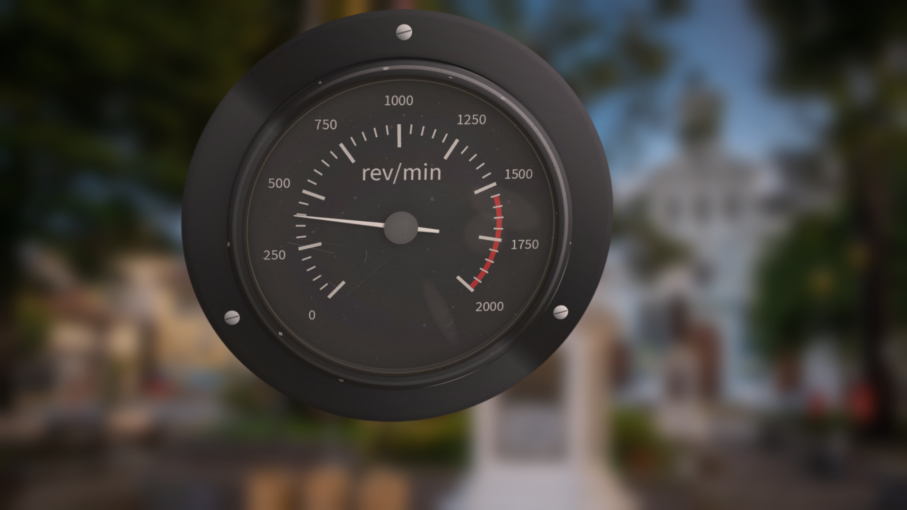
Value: 400; rpm
